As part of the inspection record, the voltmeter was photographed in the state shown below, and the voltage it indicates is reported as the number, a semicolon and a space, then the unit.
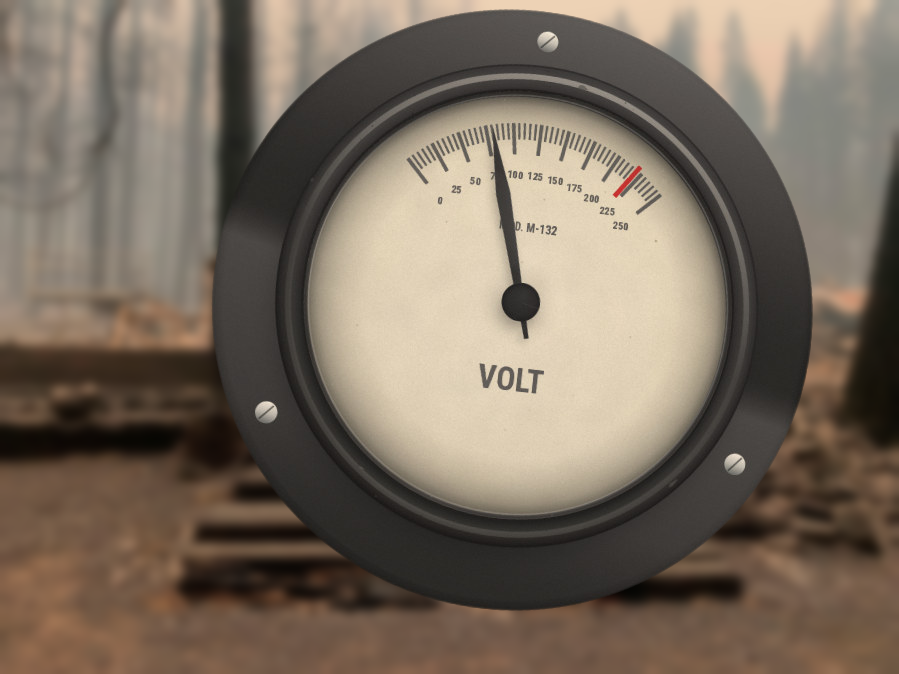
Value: 80; V
